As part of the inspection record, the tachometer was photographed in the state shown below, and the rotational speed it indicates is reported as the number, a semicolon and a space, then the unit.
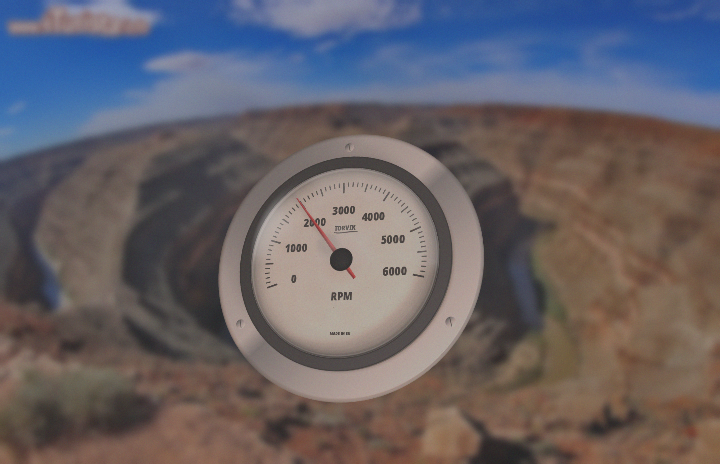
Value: 2000; rpm
